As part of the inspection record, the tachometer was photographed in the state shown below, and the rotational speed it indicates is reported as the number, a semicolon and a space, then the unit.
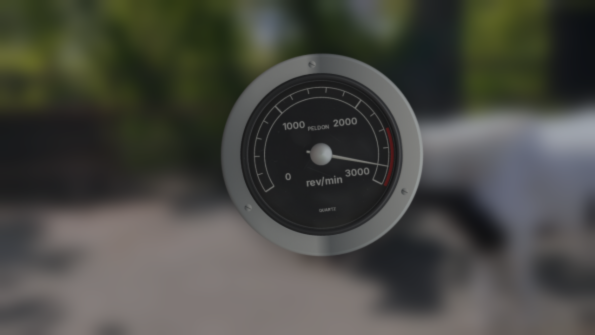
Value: 2800; rpm
